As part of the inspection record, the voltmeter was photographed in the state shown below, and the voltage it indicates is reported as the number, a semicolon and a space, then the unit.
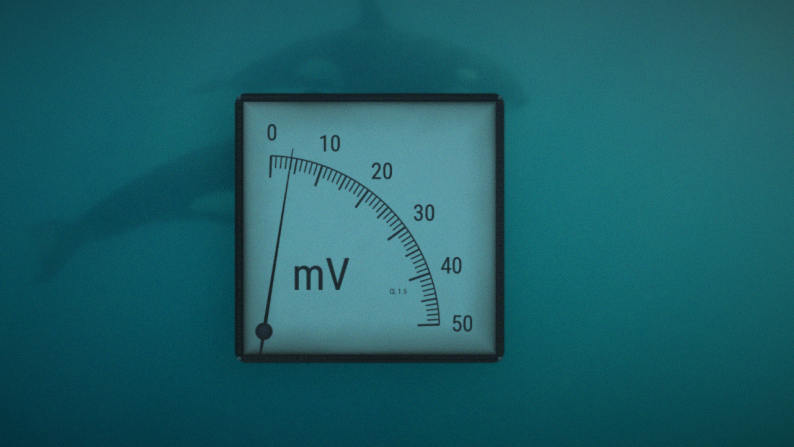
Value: 4; mV
